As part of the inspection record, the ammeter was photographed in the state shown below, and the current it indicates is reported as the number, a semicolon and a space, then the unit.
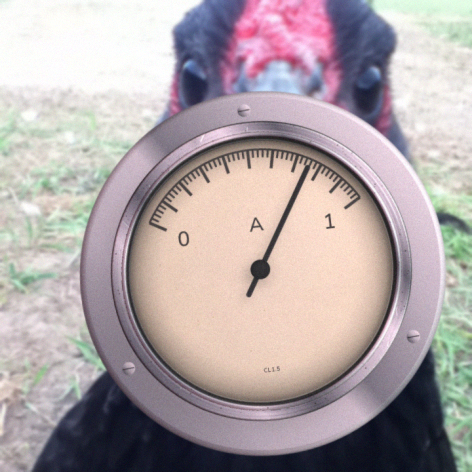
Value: 0.76; A
